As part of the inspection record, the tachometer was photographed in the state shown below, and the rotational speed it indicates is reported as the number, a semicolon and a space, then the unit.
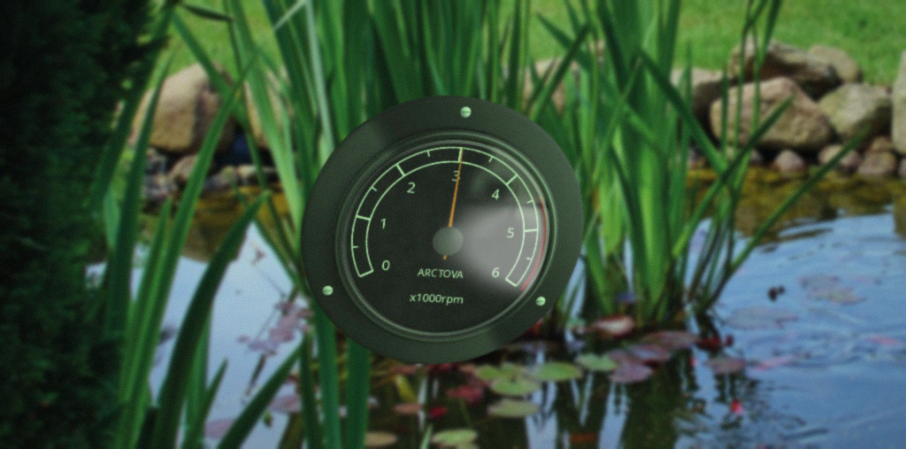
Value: 3000; rpm
